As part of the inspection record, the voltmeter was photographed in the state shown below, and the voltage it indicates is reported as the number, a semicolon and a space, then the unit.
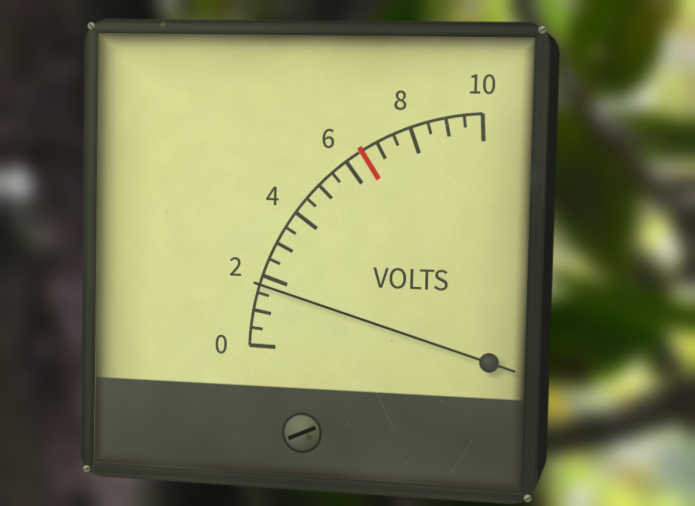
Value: 1.75; V
